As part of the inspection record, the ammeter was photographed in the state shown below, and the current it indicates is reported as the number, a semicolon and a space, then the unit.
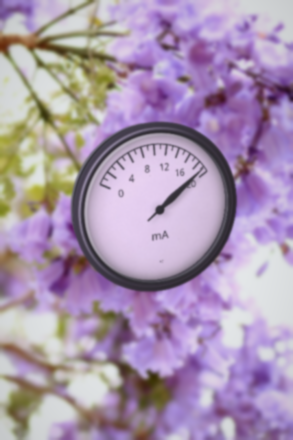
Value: 19; mA
